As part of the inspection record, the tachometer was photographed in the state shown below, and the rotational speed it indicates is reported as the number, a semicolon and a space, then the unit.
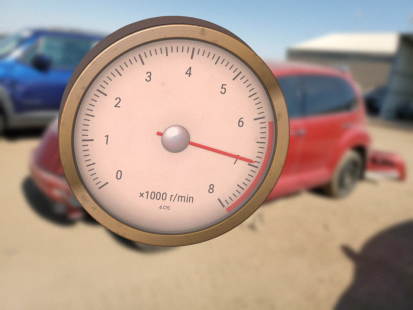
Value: 6900; rpm
